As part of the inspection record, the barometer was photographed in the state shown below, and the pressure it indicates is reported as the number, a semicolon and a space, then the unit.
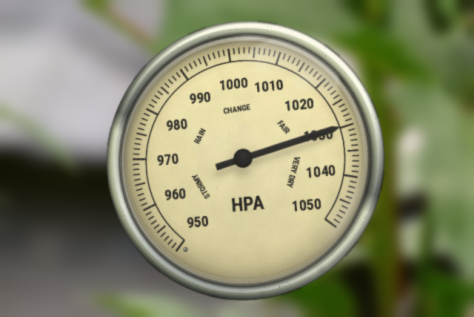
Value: 1030; hPa
